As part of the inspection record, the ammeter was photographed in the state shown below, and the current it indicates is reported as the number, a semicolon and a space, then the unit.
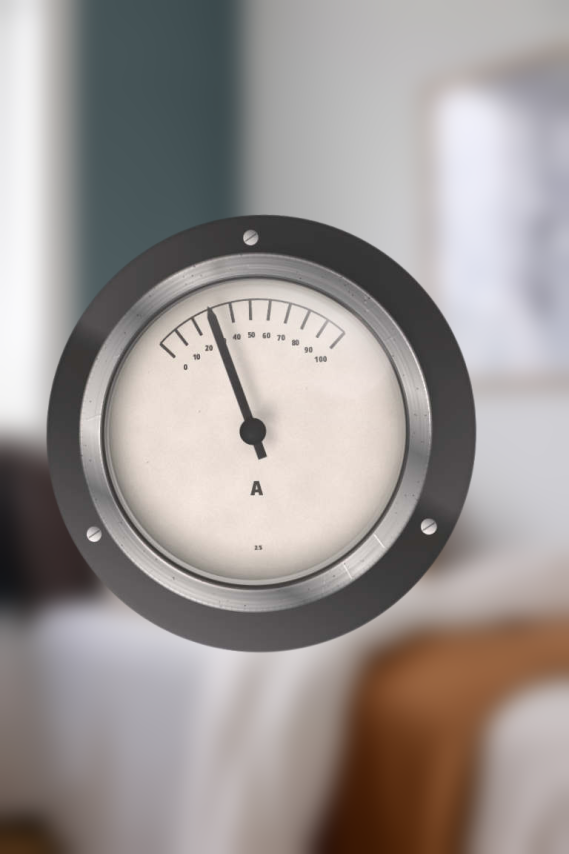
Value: 30; A
